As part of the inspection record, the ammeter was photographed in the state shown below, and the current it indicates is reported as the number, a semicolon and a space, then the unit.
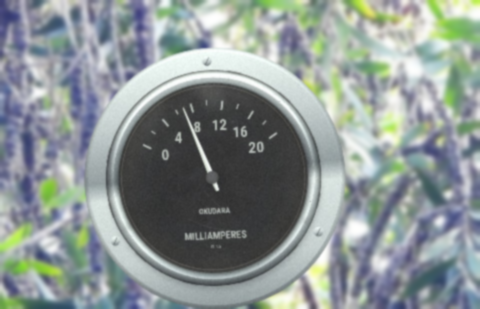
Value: 7; mA
